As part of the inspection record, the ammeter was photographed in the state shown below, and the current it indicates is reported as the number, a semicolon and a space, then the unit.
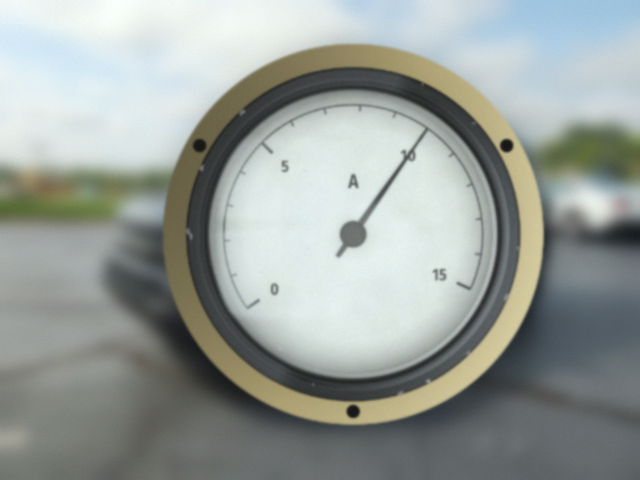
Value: 10; A
